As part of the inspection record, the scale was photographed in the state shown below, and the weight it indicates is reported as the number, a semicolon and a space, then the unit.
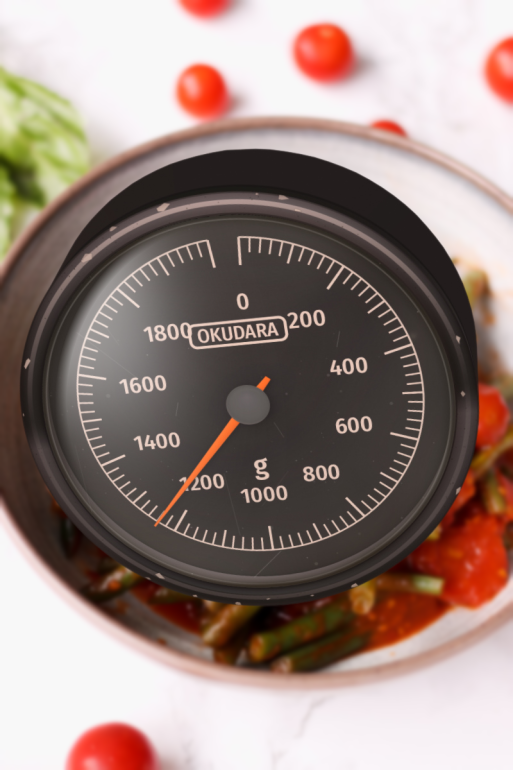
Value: 1240; g
